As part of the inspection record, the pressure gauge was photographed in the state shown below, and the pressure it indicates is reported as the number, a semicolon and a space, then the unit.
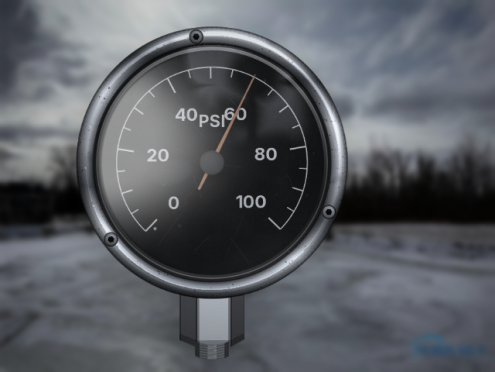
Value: 60; psi
